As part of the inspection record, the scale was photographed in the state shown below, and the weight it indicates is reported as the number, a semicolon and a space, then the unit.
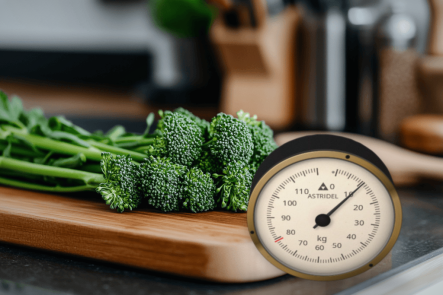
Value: 10; kg
